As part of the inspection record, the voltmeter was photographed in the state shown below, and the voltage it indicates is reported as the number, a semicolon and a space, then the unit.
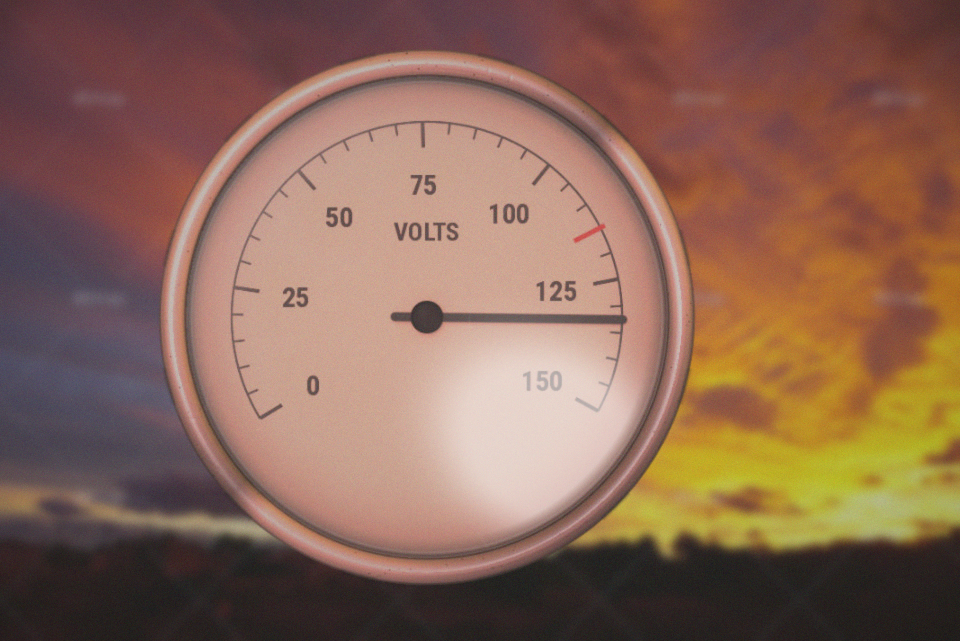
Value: 132.5; V
